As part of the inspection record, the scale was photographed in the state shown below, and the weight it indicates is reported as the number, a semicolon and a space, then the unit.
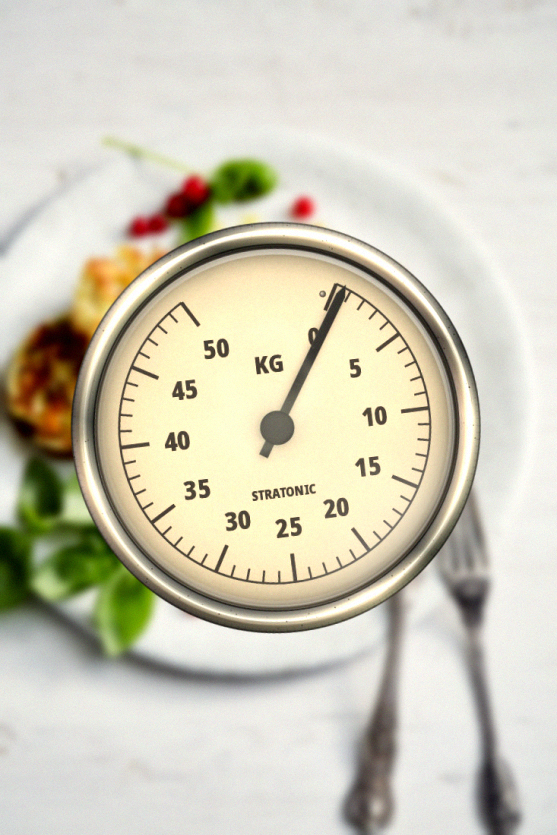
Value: 0.5; kg
